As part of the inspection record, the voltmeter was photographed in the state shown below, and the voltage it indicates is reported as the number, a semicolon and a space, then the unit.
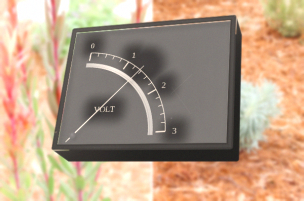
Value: 1.4; V
